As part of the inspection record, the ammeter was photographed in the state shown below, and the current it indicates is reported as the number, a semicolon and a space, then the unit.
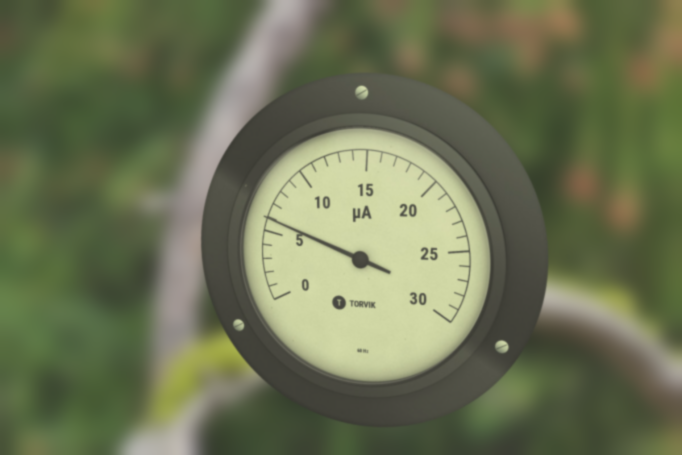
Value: 6; µA
